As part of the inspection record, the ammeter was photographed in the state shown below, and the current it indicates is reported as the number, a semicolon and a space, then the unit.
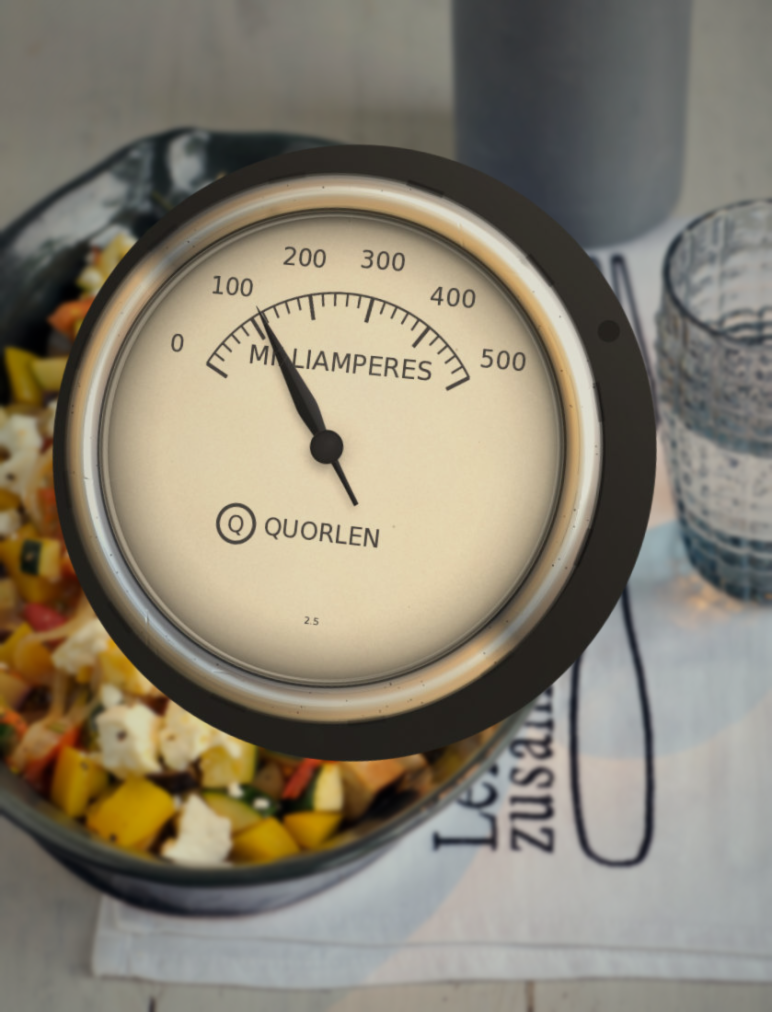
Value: 120; mA
